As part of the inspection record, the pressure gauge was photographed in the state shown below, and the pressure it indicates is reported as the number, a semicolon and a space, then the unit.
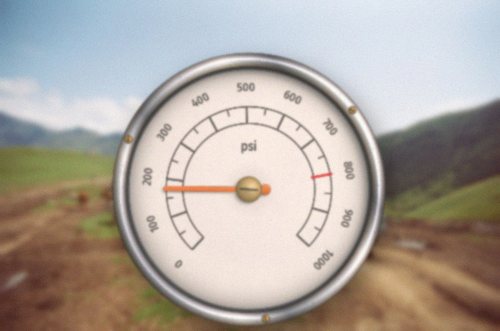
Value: 175; psi
